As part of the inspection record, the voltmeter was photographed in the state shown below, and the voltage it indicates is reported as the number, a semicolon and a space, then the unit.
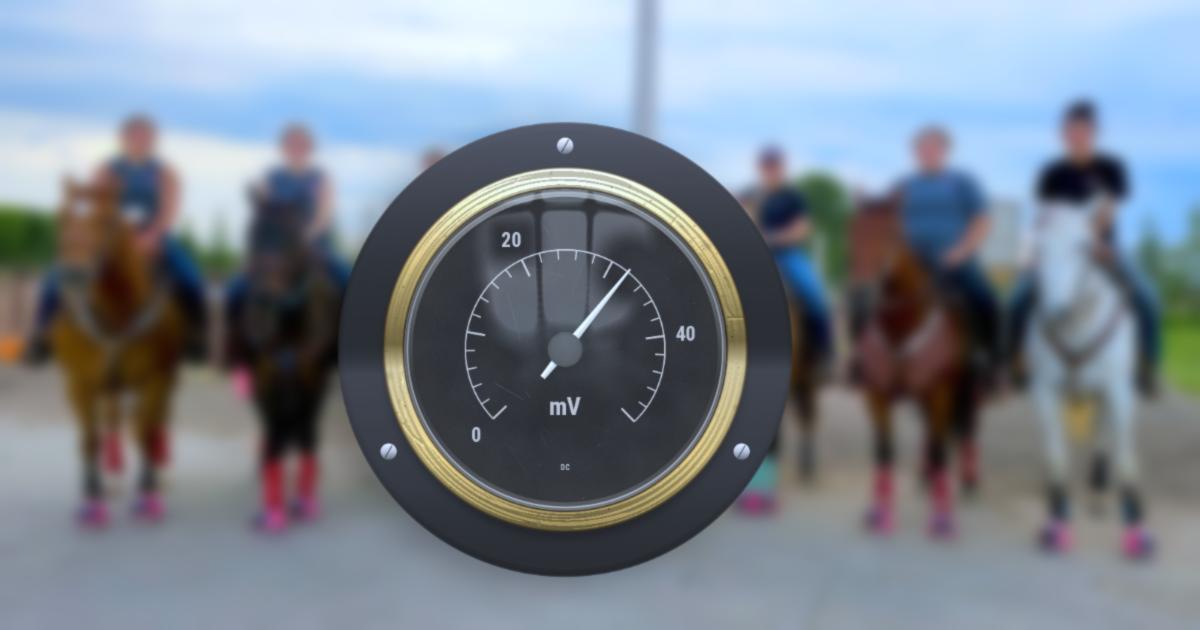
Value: 32; mV
